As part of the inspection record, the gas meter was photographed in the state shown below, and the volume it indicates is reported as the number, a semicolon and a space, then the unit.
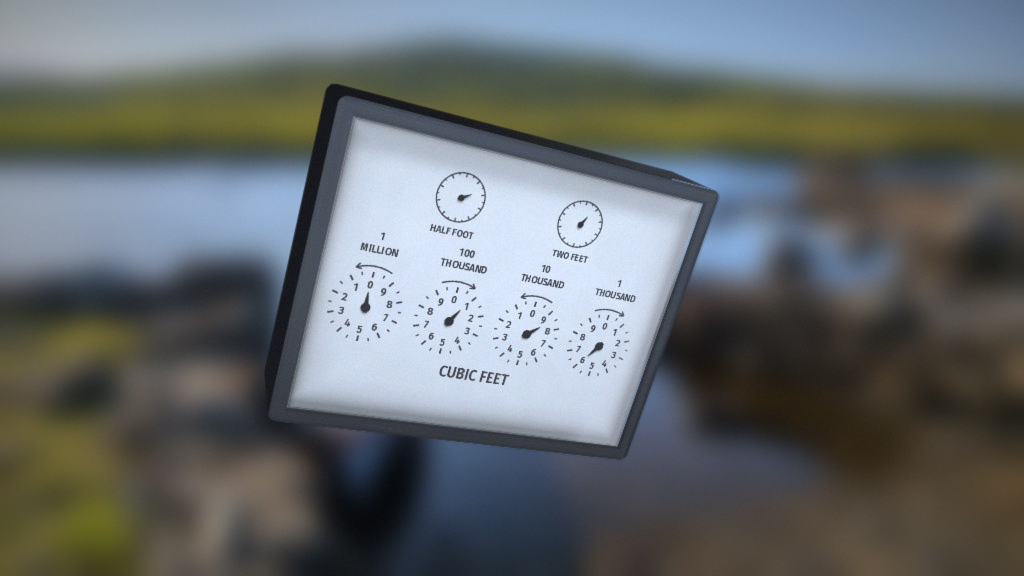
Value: 8600; ft³
